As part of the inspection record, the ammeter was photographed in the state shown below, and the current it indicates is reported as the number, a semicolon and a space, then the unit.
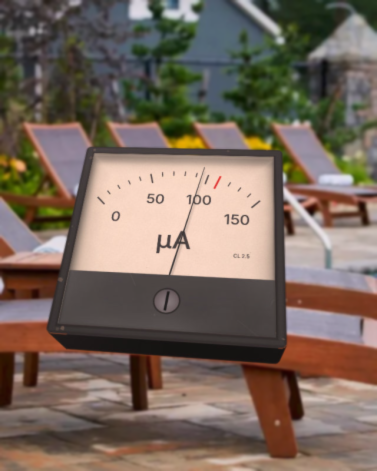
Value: 95; µA
